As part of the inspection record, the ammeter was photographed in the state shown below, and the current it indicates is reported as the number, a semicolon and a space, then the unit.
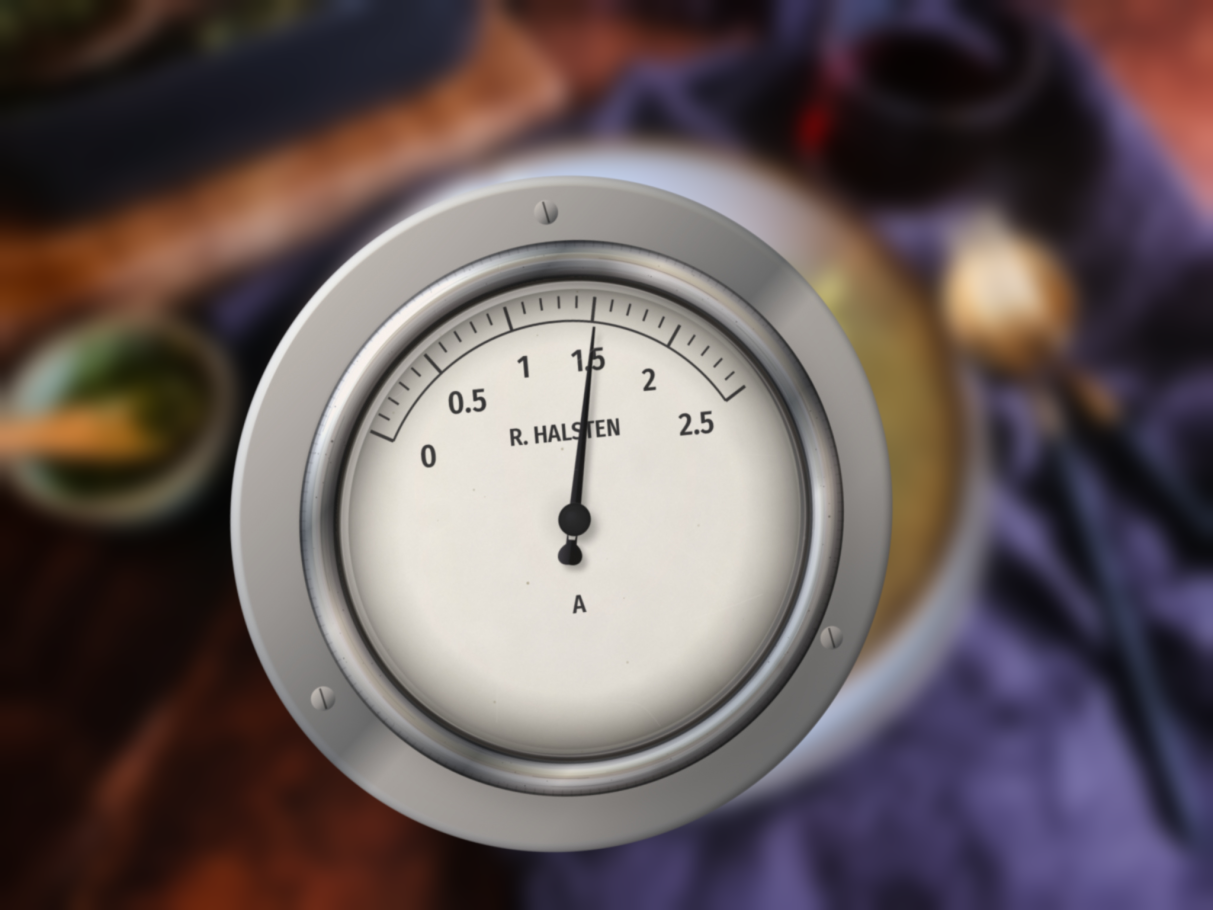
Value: 1.5; A
